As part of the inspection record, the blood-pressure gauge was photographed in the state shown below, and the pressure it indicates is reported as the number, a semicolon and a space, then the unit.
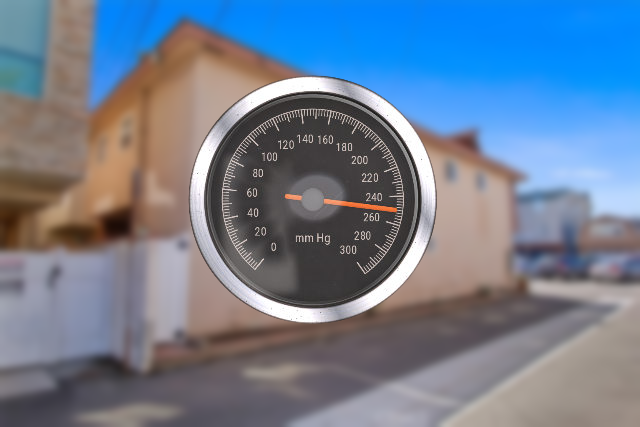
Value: 250; mmHg
